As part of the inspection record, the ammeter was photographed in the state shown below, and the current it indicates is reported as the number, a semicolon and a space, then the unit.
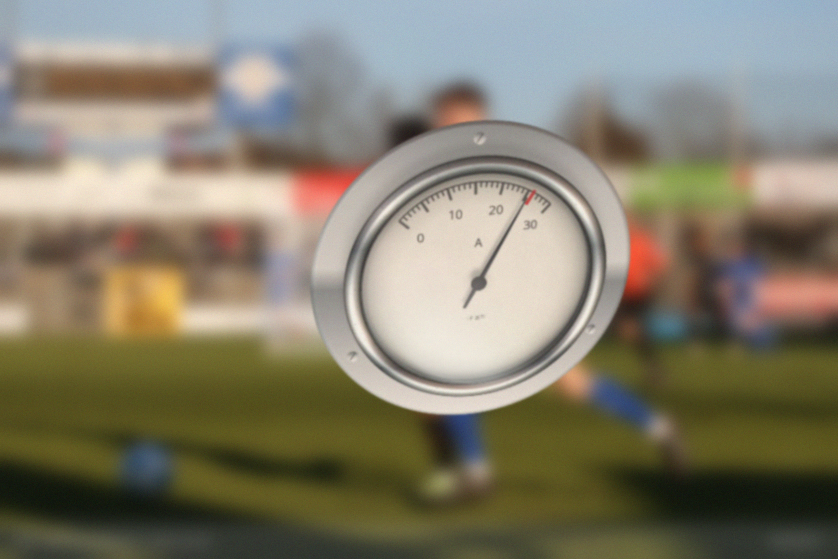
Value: 25; A
